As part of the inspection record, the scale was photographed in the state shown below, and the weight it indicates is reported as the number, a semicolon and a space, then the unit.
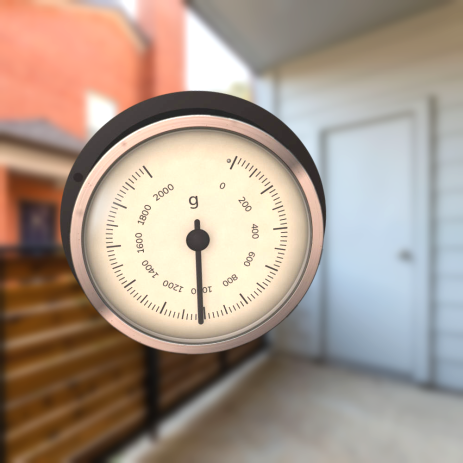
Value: 1020; g
